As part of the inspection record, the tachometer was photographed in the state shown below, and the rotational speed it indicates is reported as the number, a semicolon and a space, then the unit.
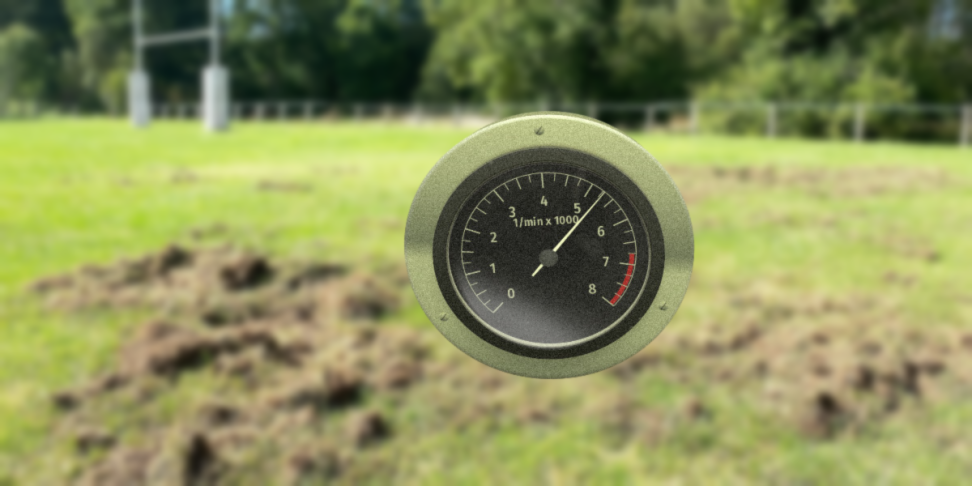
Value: 5250; rpm
